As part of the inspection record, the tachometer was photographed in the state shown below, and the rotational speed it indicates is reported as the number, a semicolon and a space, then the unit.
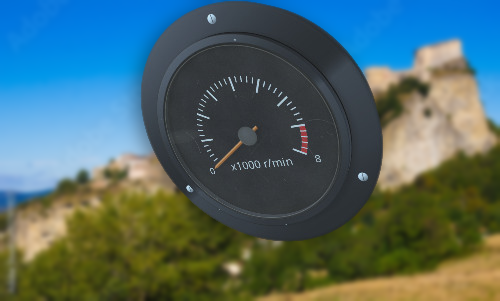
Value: 0; rpm
